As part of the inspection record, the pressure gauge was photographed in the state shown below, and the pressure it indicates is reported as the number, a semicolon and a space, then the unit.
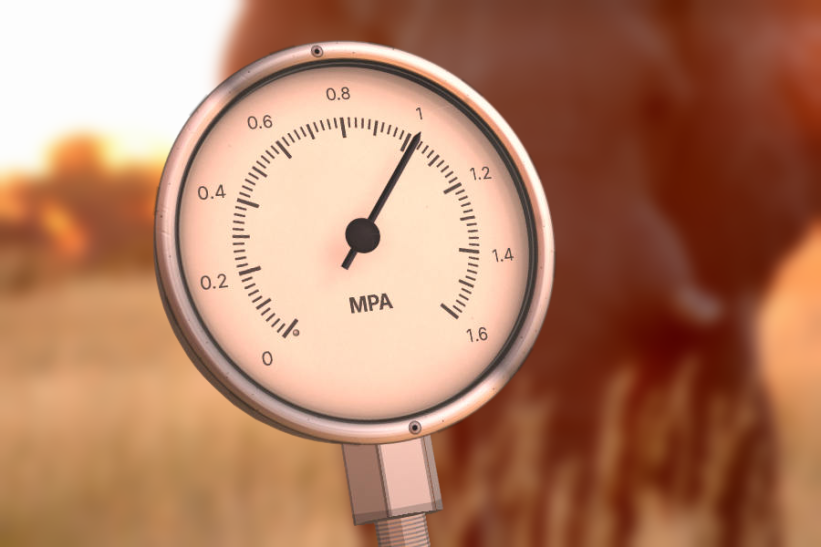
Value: 1.02; MPa
